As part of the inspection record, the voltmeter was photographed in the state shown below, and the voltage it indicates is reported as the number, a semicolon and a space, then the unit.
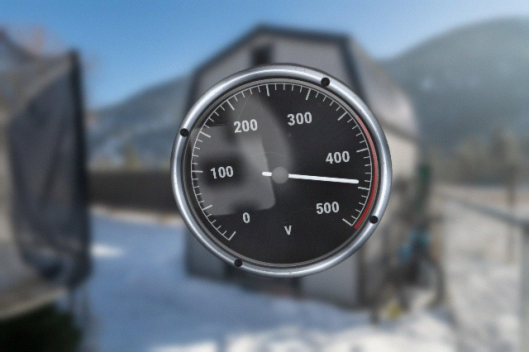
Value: 440; V
